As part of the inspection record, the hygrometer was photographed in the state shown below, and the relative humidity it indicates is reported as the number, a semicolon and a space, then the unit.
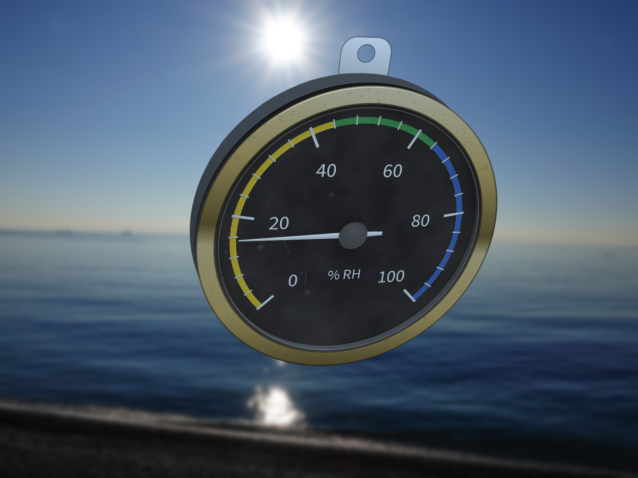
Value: 16; %
